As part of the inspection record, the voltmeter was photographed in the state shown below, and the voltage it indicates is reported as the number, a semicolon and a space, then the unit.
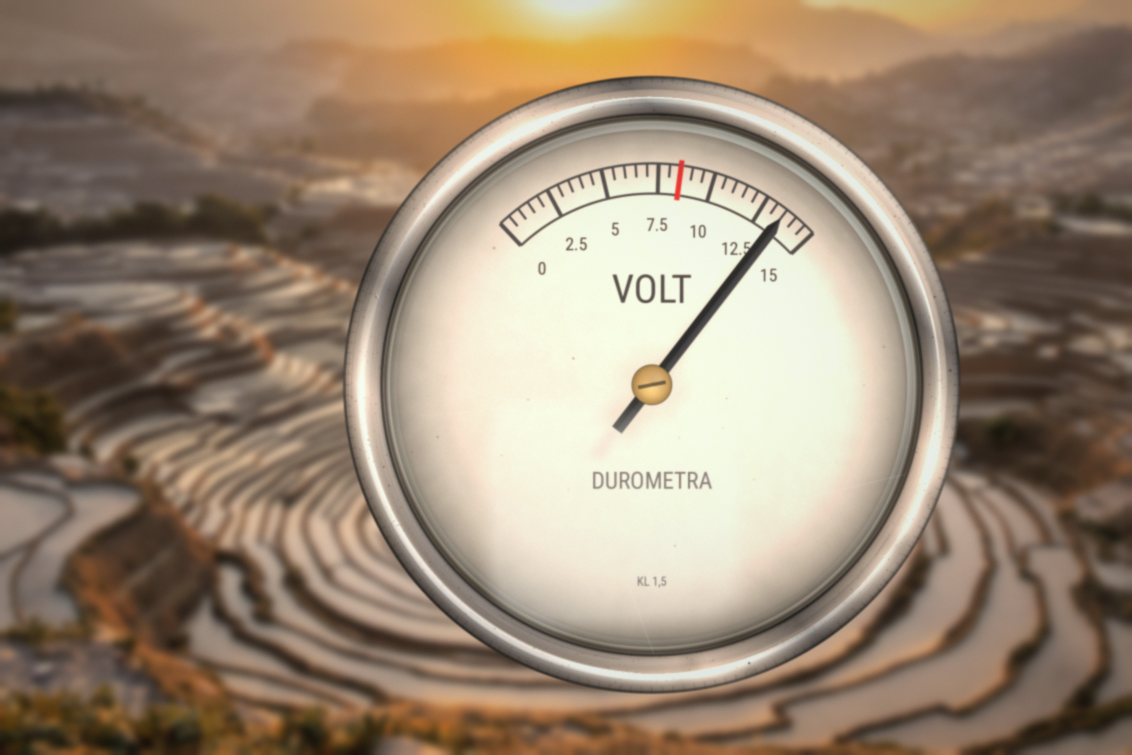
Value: 13.5; V
